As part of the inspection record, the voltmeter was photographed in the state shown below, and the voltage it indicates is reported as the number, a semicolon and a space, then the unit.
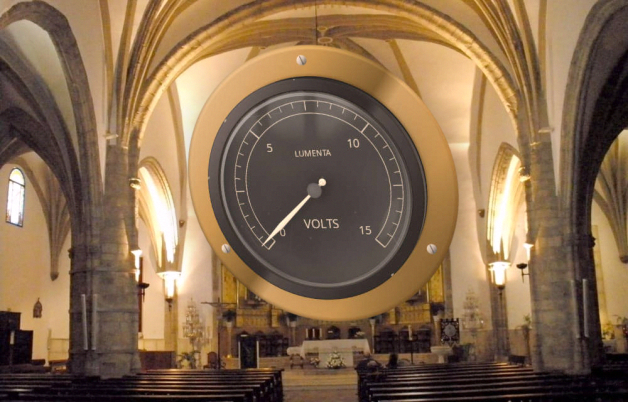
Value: 0.25; V
